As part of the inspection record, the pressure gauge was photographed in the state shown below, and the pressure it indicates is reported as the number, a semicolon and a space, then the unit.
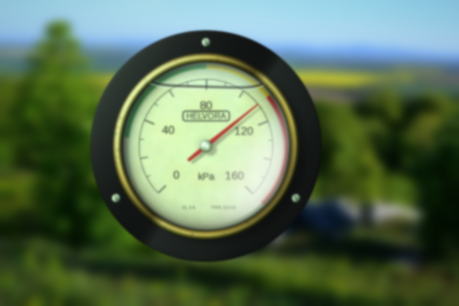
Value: 110; kPa
